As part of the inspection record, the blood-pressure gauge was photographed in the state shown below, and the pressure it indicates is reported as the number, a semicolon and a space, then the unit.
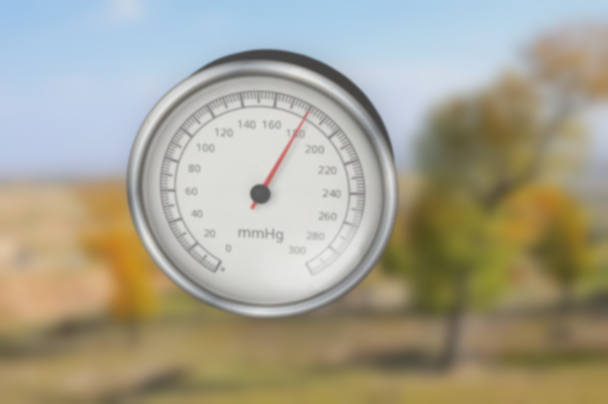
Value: 180; mmHg
